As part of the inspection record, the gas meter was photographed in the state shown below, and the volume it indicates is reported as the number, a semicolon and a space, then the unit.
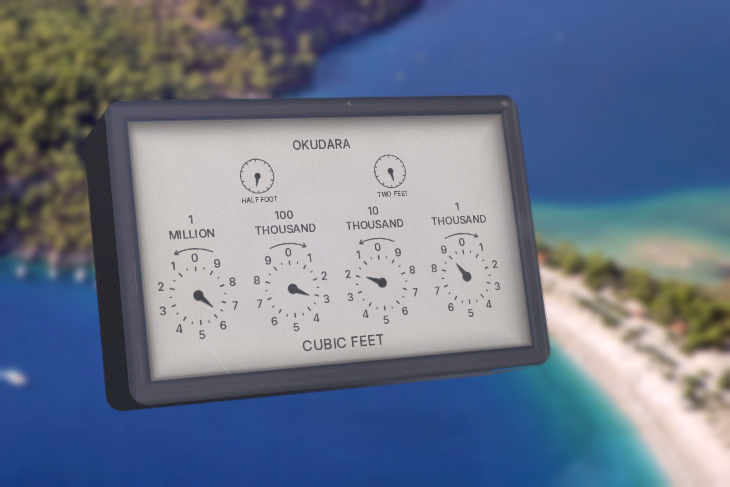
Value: 631900; ft³
